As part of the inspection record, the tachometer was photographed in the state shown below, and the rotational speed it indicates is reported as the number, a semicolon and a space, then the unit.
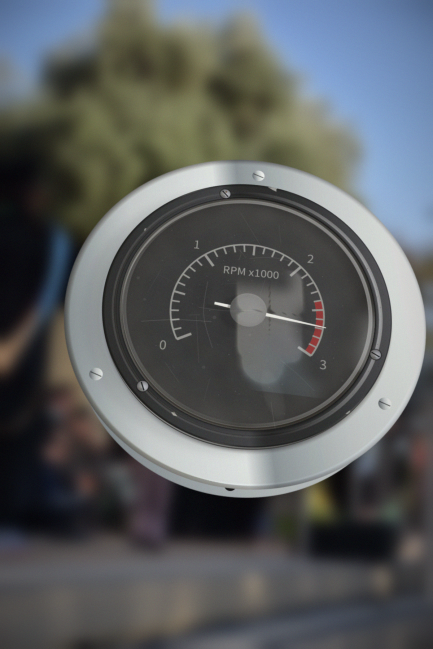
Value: 2700; rpm
